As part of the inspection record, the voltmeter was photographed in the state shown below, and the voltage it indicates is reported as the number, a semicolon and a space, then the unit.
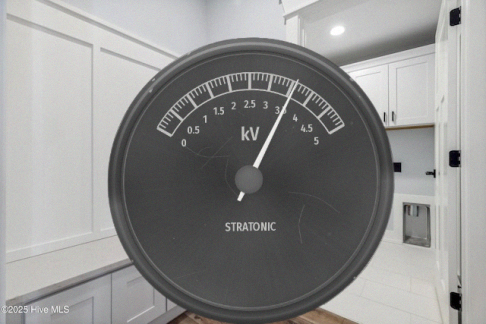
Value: 3.6; kV
